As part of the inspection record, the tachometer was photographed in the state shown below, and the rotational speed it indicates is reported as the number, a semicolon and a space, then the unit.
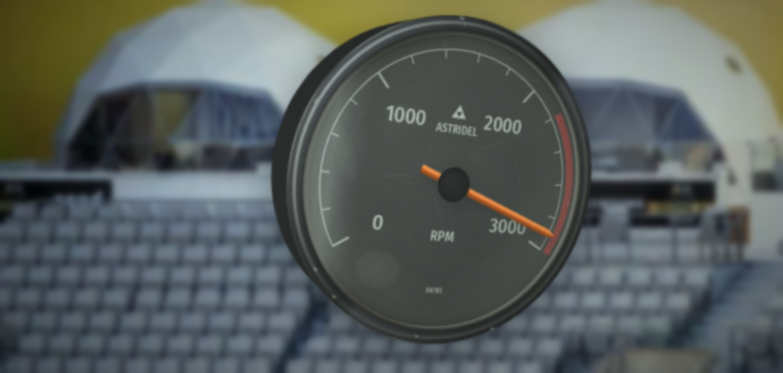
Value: 2900; rpm
